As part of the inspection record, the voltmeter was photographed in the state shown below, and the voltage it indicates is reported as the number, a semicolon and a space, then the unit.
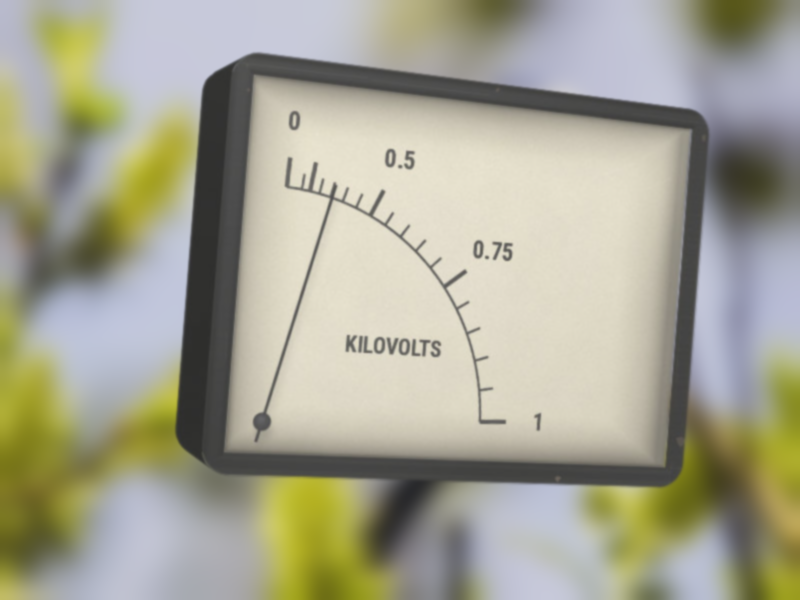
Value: 0.35; kV
